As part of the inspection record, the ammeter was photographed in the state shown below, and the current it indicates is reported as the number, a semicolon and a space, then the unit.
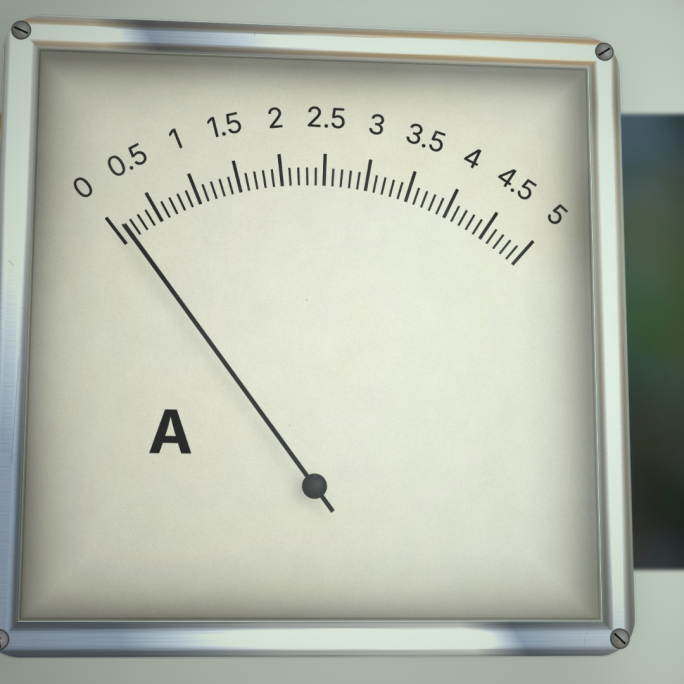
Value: 0.1; A
